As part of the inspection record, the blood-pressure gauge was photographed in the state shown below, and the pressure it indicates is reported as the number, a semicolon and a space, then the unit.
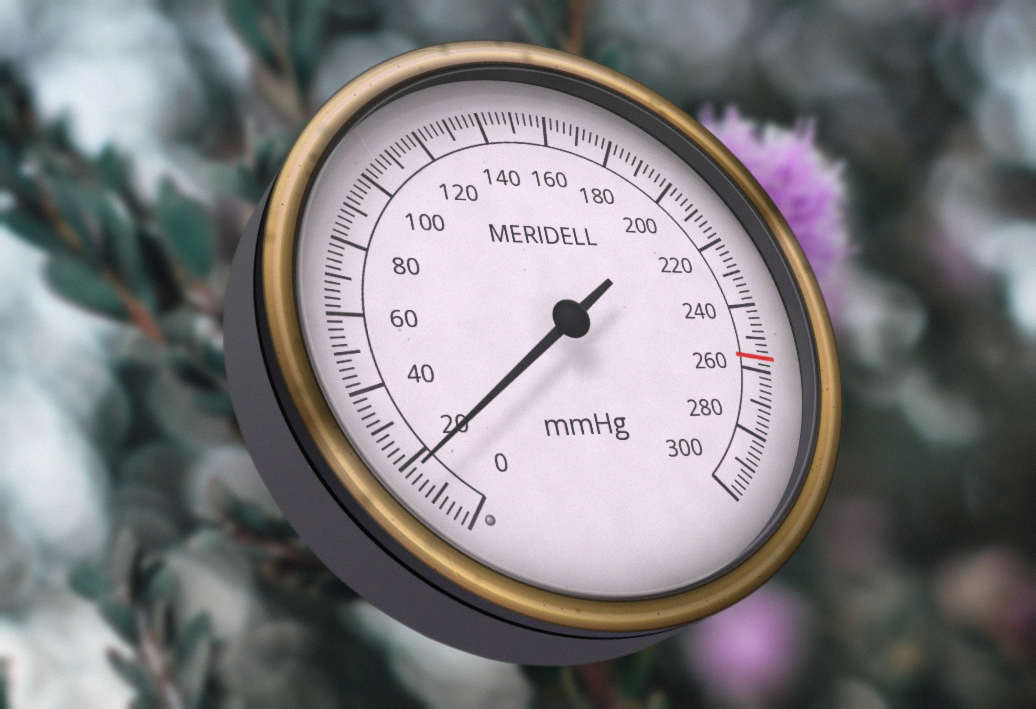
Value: 18; mmHg
